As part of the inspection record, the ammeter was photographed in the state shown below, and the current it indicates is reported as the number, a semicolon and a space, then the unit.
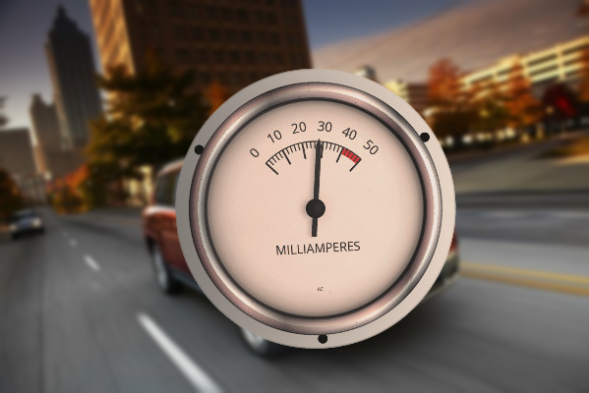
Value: 28; mA
